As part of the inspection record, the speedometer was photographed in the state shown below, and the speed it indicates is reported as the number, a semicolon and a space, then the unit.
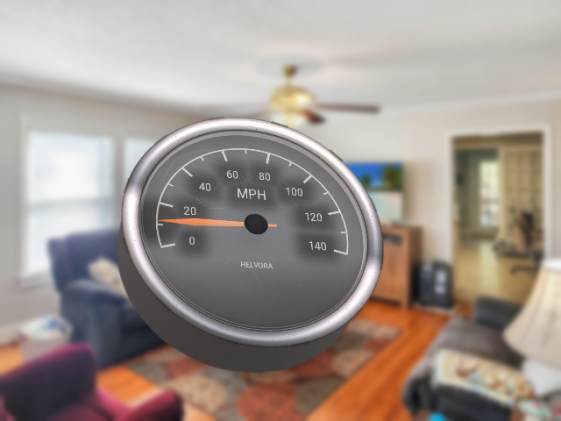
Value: 10; mph
